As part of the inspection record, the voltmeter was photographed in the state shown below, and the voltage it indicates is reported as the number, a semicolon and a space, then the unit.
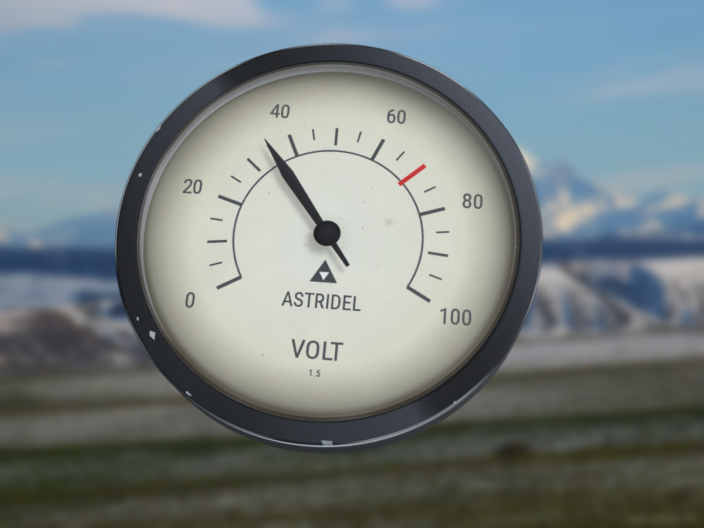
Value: 35; V
